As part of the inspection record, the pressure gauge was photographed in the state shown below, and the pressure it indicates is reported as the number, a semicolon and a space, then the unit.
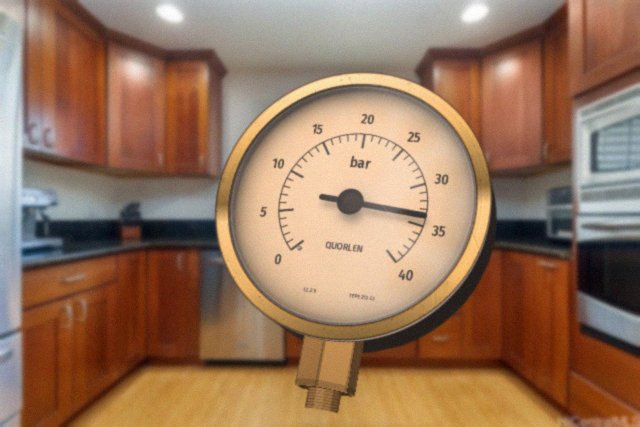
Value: 34; bar
